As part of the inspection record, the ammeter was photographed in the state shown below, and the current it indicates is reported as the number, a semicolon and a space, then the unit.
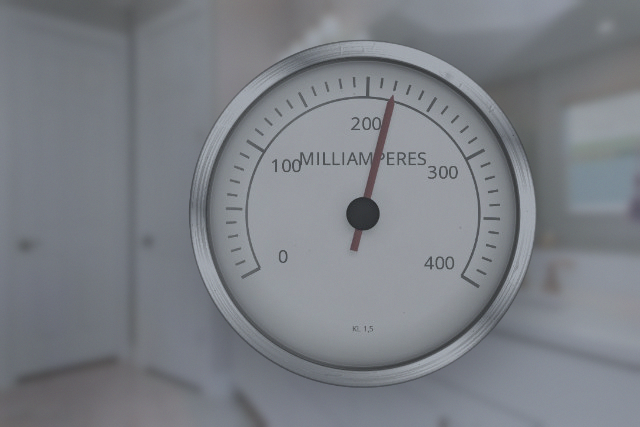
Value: 220; mA
